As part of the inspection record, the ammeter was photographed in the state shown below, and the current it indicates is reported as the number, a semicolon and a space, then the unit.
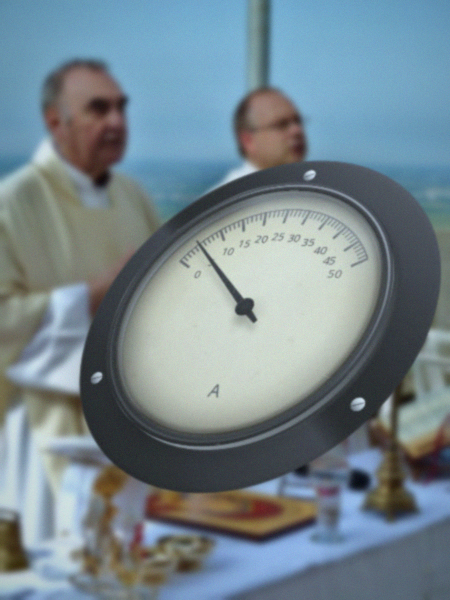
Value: 5; A
